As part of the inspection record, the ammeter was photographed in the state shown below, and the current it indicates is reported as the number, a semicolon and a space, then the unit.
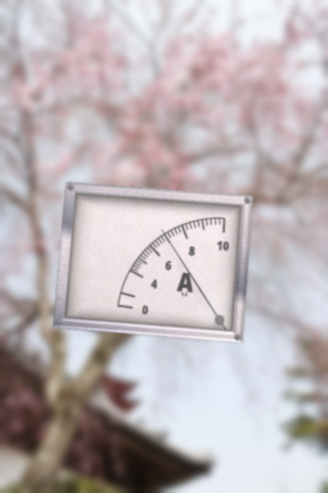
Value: 7; A
